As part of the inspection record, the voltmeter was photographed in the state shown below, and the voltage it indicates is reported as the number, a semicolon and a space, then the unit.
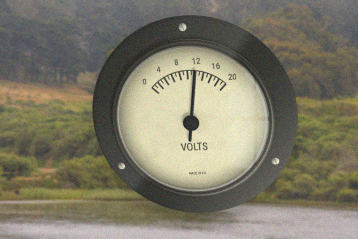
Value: 12; V
